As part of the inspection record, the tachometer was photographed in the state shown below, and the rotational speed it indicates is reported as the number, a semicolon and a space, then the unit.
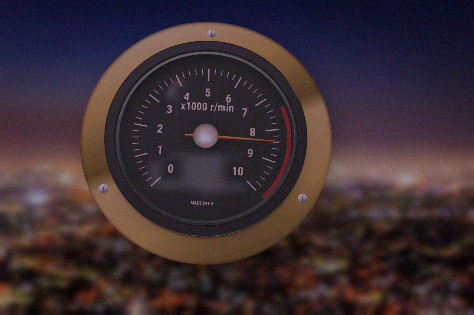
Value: 8400; rpm
